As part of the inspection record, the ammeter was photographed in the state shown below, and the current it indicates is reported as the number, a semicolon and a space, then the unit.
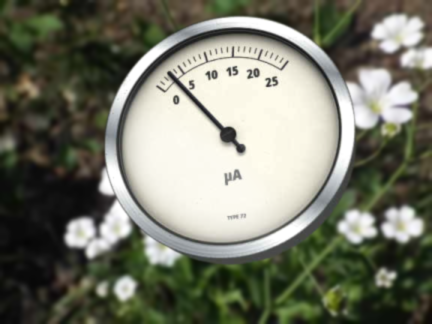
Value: 3; µA
